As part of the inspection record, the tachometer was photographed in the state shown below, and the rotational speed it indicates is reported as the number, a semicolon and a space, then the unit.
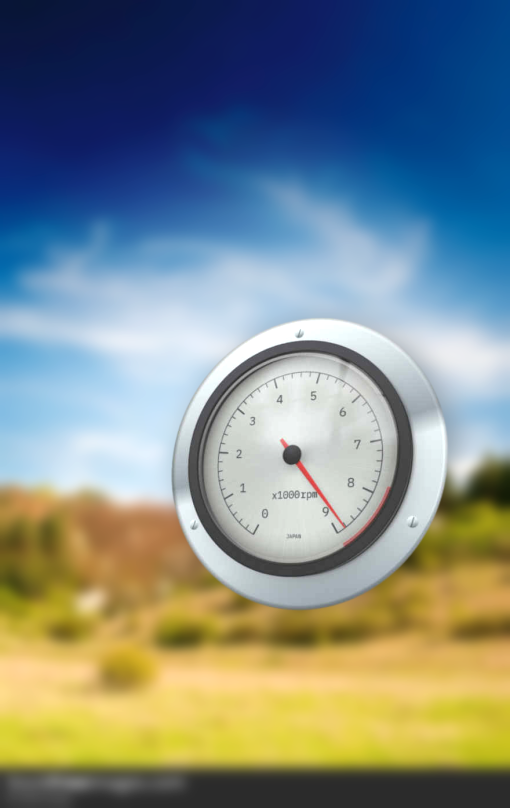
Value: 8800; rpm
